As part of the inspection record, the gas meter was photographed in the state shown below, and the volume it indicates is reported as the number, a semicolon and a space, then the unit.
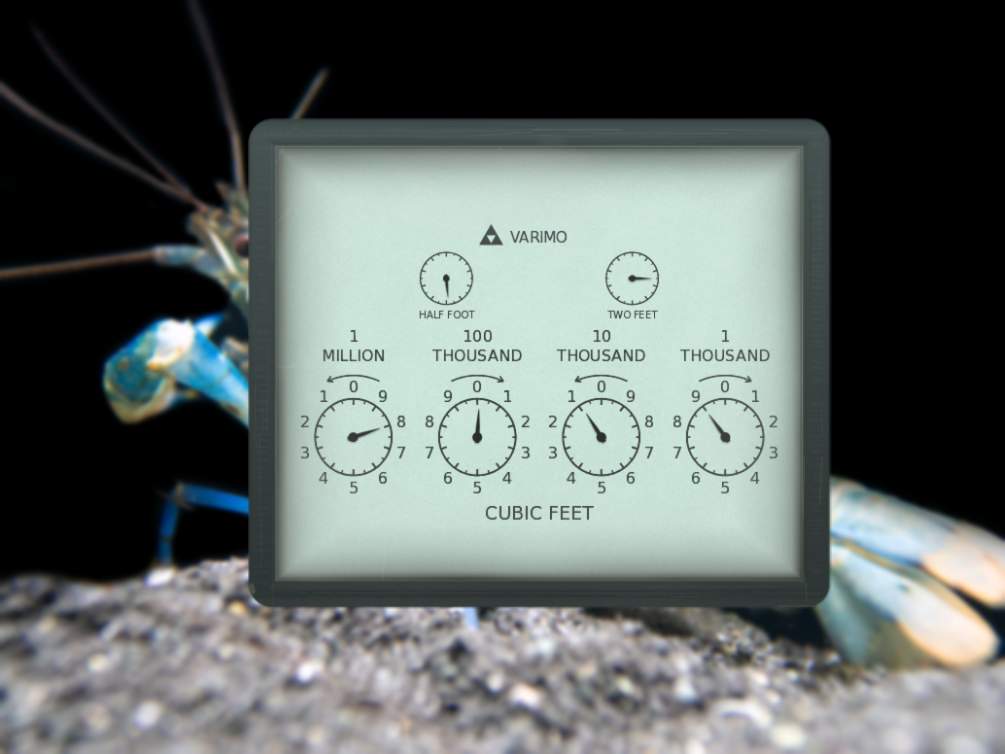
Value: 800900; ft³
